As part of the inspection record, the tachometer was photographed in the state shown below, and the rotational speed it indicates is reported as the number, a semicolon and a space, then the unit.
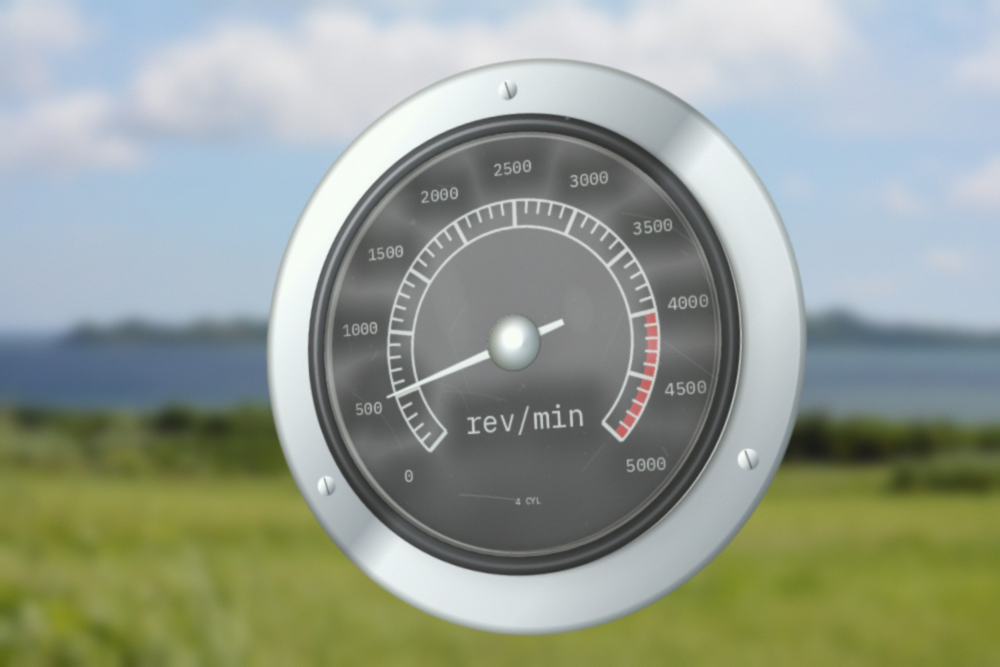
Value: 500; rpm
